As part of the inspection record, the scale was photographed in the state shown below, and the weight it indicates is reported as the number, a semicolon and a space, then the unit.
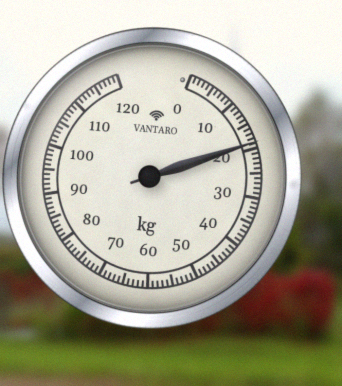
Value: 19; kg
